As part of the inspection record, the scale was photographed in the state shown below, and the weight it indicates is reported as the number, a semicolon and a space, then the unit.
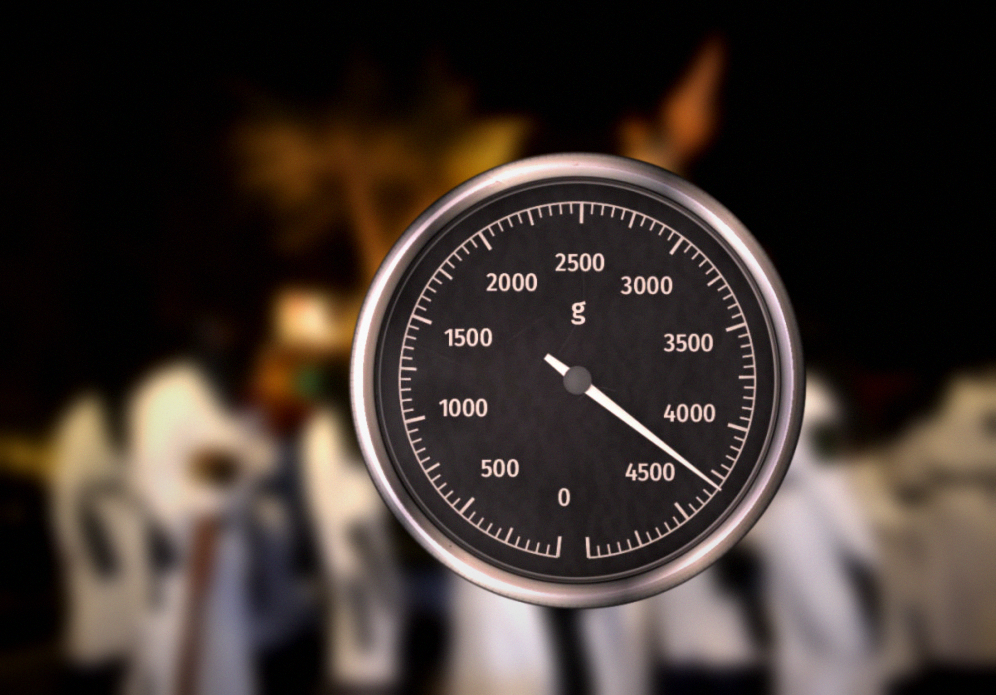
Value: 4300; g
